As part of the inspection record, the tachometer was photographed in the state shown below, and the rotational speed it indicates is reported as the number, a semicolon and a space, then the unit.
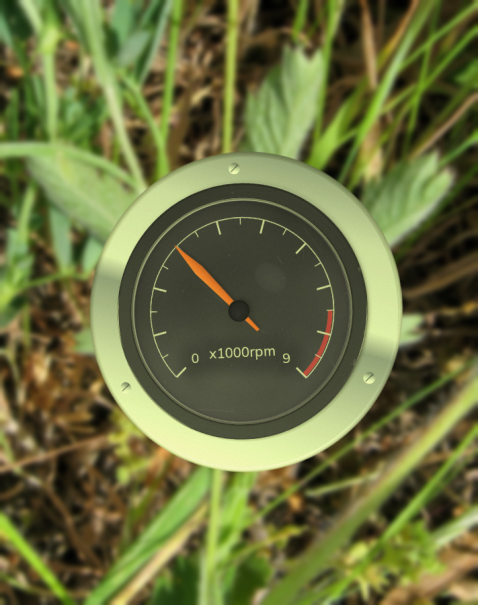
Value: 3000; rpm
